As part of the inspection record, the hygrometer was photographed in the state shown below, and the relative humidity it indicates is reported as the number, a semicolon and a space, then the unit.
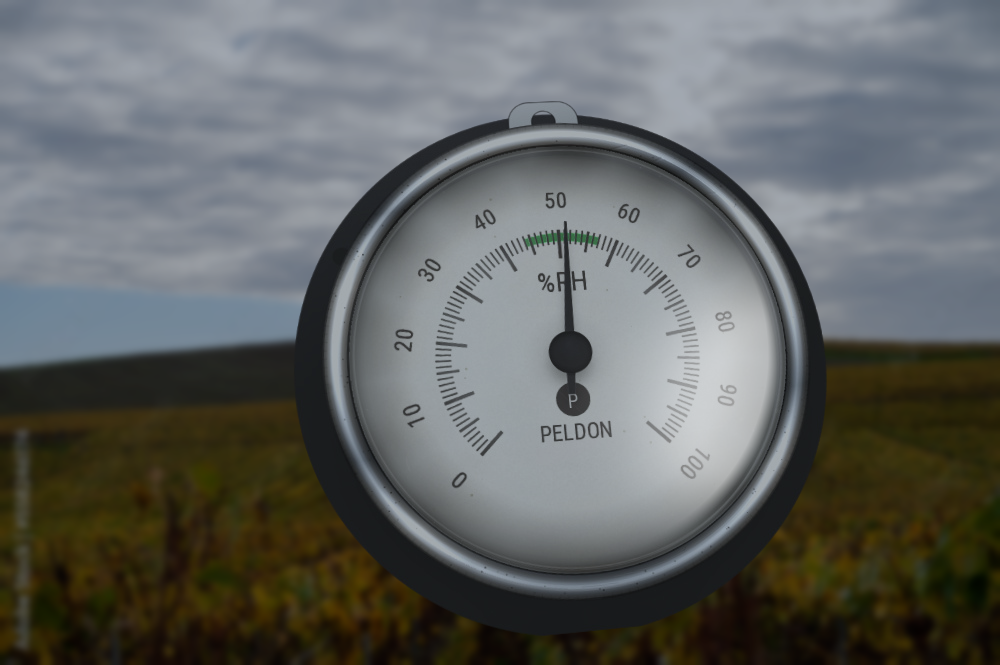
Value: 51; %
